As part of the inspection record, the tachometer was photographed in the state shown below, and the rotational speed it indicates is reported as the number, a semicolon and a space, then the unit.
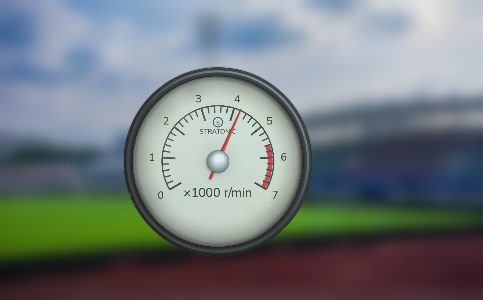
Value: 4200; rpm
